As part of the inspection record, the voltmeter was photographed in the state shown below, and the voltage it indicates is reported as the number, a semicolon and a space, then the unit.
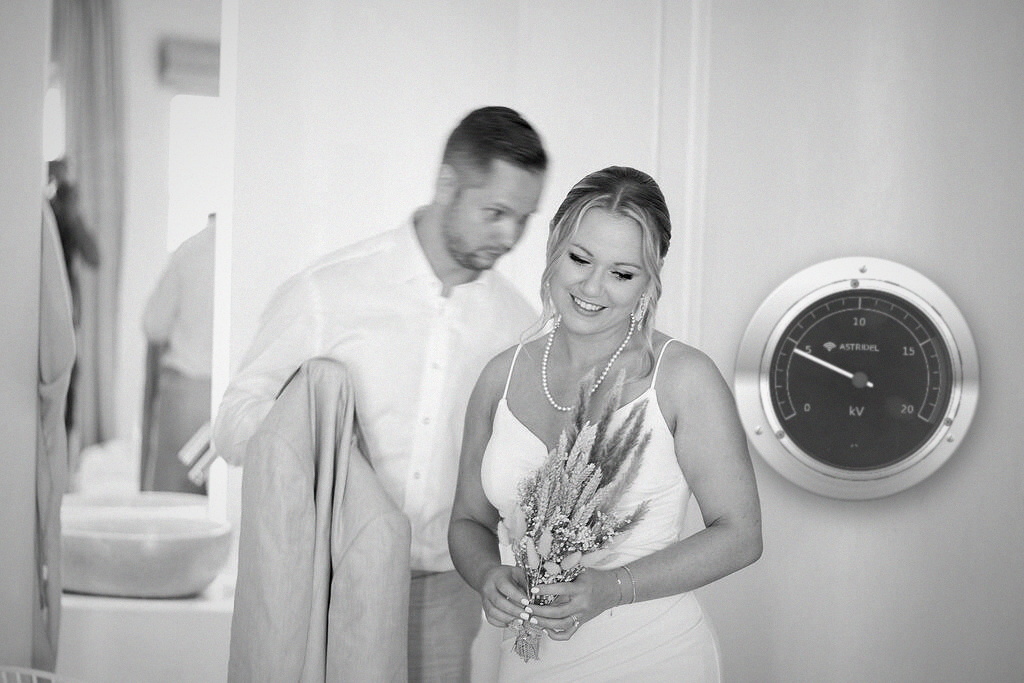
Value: 4.5; kV
